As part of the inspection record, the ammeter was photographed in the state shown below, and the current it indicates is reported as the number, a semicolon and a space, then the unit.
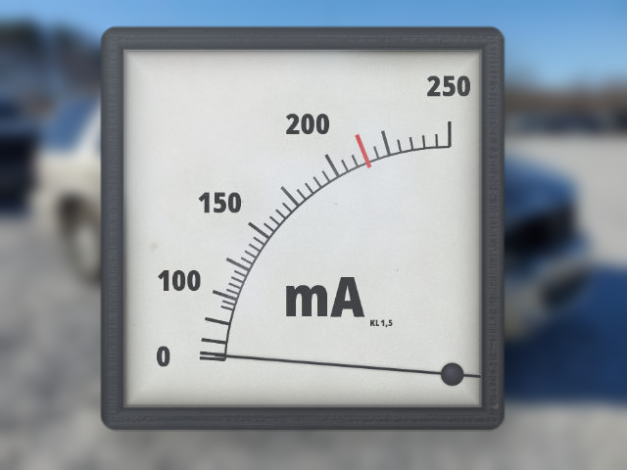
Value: 25; mA
